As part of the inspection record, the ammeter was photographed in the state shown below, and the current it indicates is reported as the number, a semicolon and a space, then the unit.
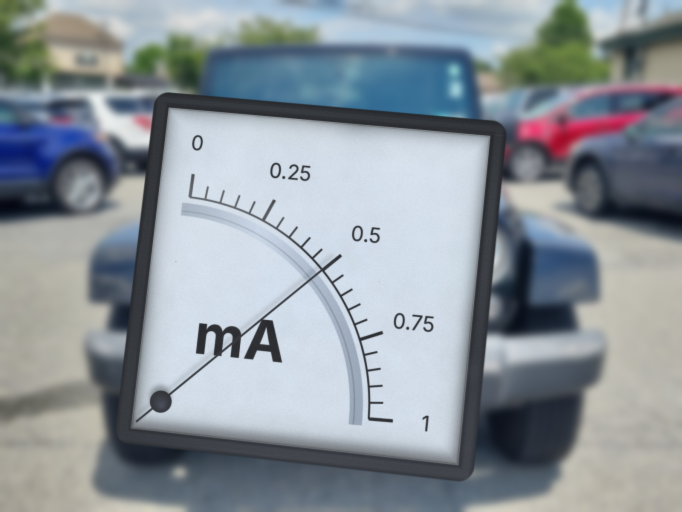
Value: 0.5; mA
